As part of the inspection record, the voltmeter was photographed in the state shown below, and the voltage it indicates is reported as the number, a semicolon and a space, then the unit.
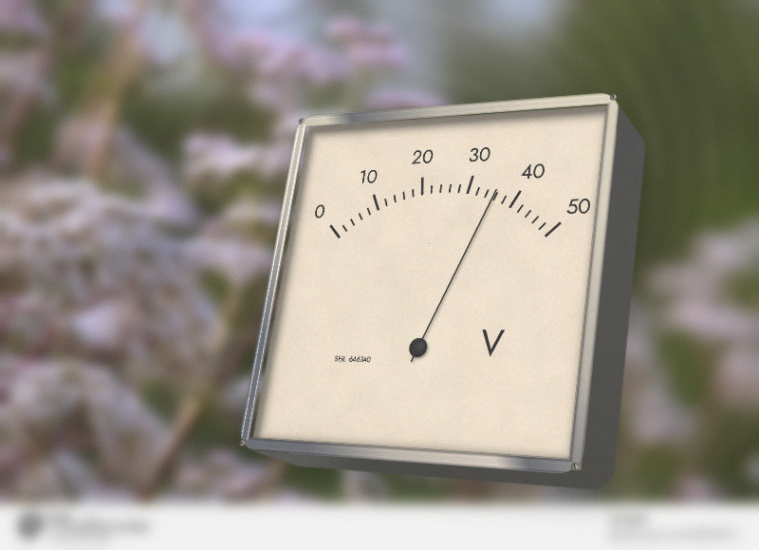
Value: 36; V
